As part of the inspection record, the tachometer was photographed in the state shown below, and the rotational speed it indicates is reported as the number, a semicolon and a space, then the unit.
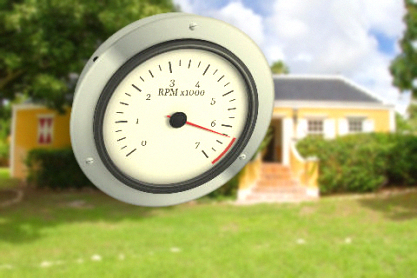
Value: 6250; rpm
